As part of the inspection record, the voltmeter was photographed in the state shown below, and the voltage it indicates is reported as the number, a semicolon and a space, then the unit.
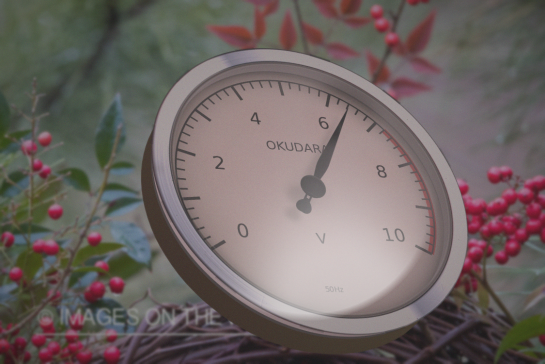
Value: 6.4; V
